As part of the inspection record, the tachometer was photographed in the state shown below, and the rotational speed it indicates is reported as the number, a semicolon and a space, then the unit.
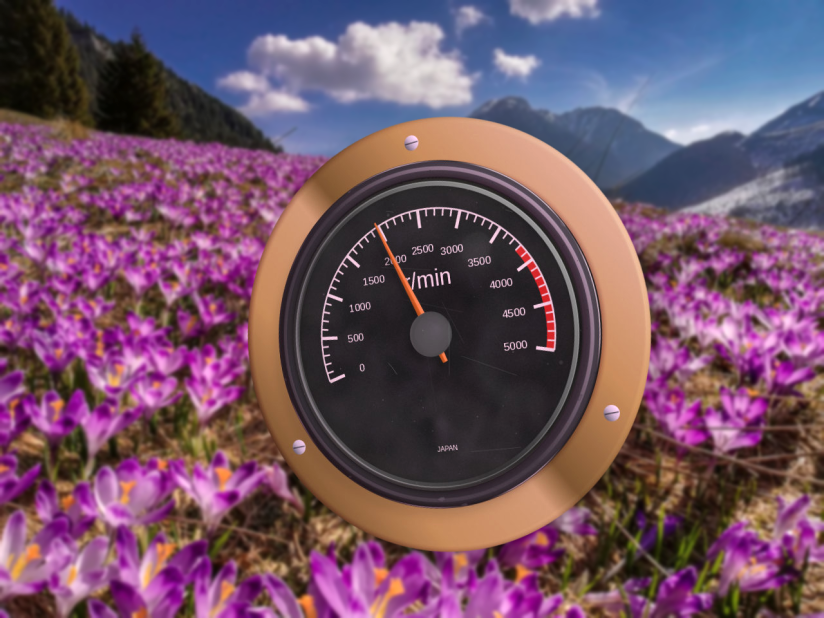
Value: 2000; rpm
